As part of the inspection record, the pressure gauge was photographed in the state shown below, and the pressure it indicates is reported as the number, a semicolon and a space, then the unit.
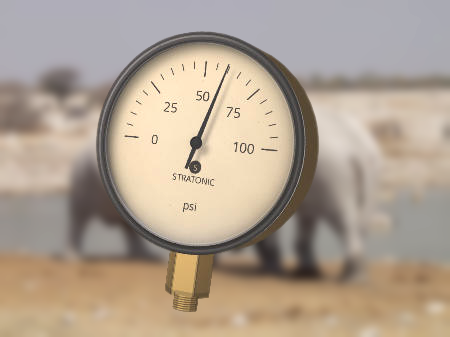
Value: 60; psi
